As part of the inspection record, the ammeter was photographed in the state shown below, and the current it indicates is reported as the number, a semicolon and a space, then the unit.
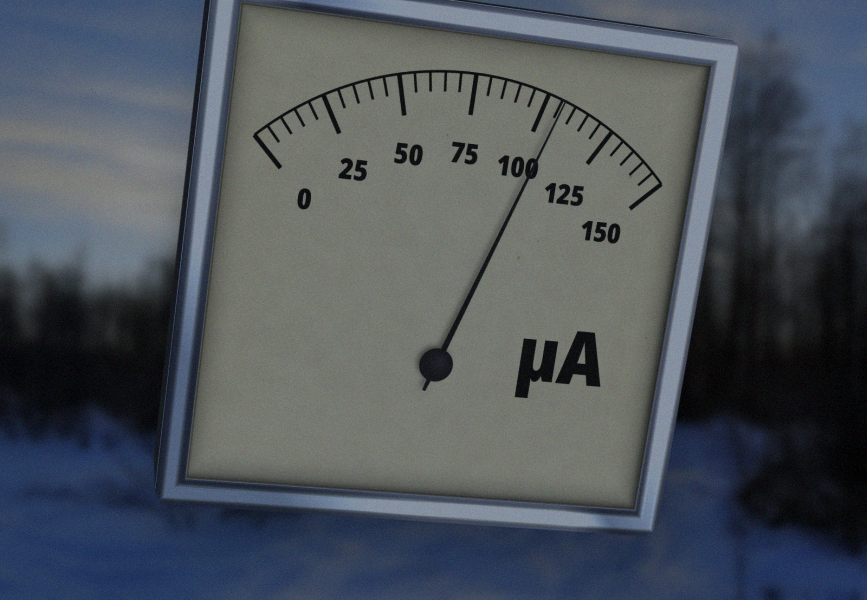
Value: 105; µA
